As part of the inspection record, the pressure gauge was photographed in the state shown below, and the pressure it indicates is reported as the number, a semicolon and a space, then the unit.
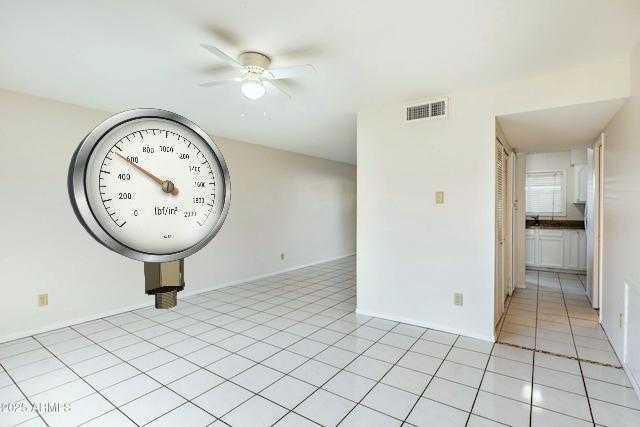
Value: 550; psi
